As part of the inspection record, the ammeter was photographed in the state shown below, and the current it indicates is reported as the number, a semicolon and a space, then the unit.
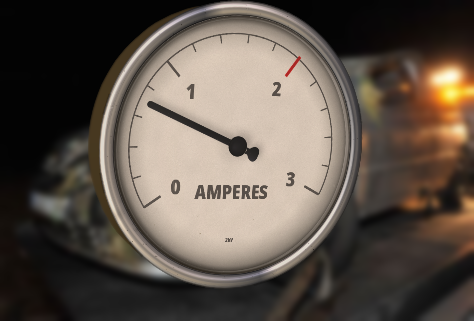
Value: 0.7; A
